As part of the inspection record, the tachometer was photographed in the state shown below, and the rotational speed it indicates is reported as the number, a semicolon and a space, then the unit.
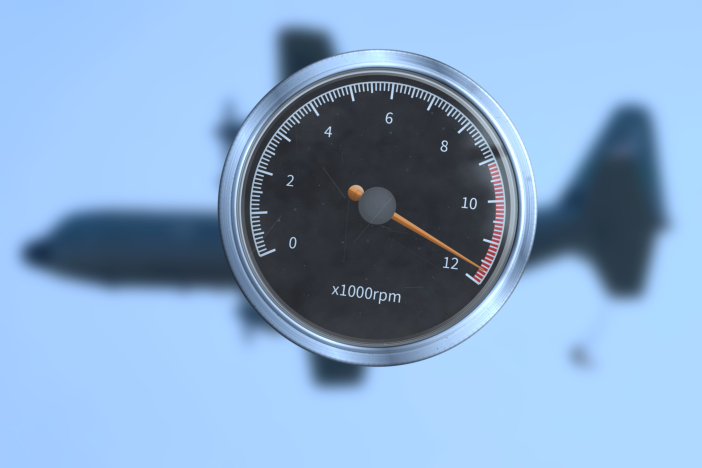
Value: 11700; rpm
